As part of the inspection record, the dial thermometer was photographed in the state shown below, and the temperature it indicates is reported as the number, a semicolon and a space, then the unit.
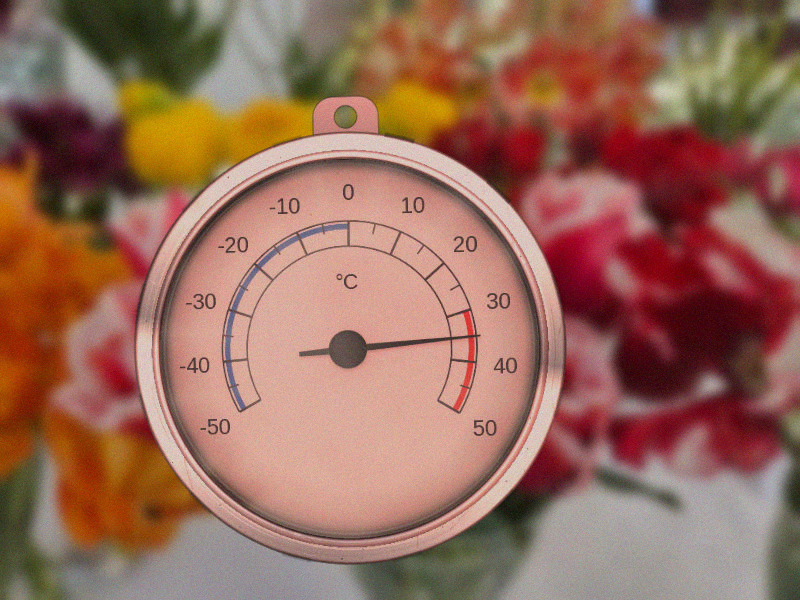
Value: 35; °C
